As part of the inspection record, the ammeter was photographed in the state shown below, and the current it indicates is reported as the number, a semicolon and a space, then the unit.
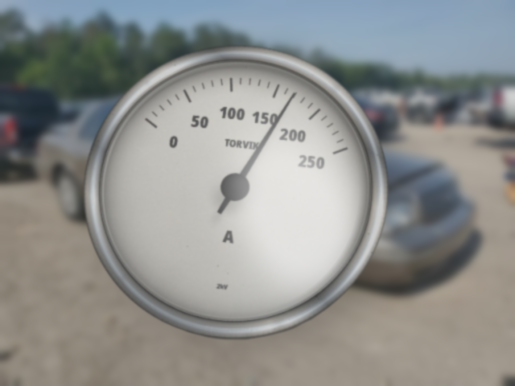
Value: 170; A
